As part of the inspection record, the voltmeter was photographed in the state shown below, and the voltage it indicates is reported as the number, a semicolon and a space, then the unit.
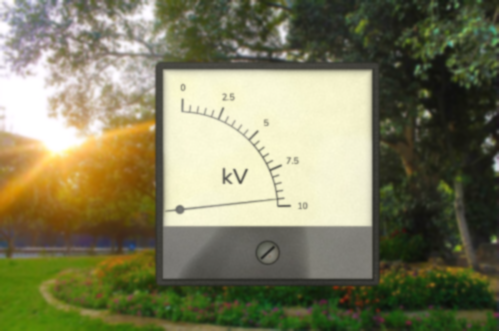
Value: 9.5; kV
